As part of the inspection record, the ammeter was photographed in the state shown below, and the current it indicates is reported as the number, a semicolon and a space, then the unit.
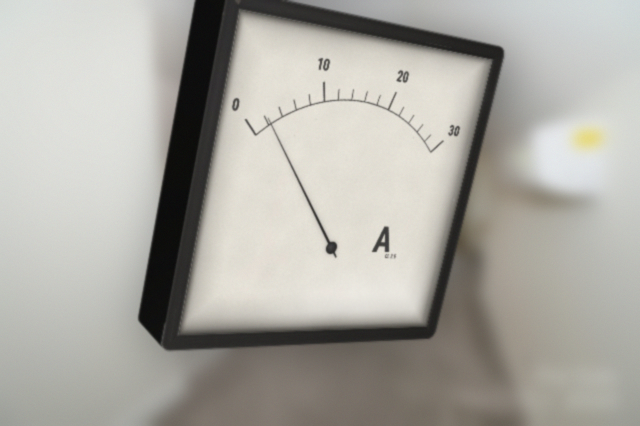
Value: 2; A
